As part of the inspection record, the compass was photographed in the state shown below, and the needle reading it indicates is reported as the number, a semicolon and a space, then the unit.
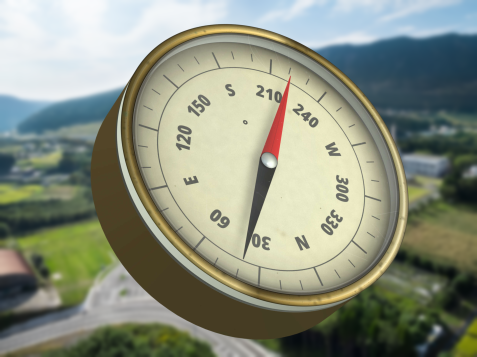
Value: 220; °
